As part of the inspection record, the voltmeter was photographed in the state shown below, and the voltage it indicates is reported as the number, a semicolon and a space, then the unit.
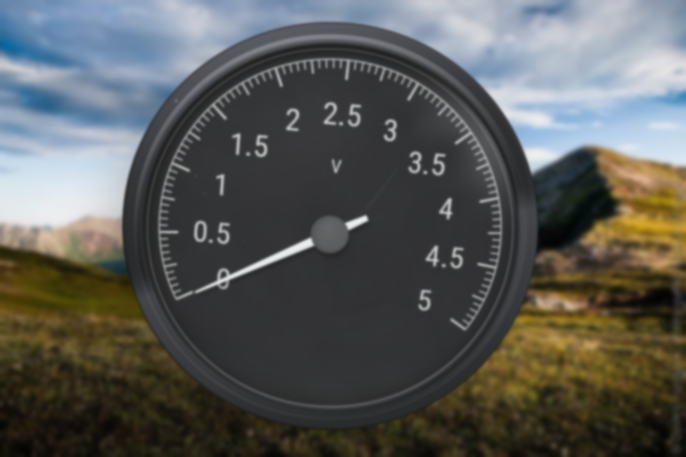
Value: 0; V
